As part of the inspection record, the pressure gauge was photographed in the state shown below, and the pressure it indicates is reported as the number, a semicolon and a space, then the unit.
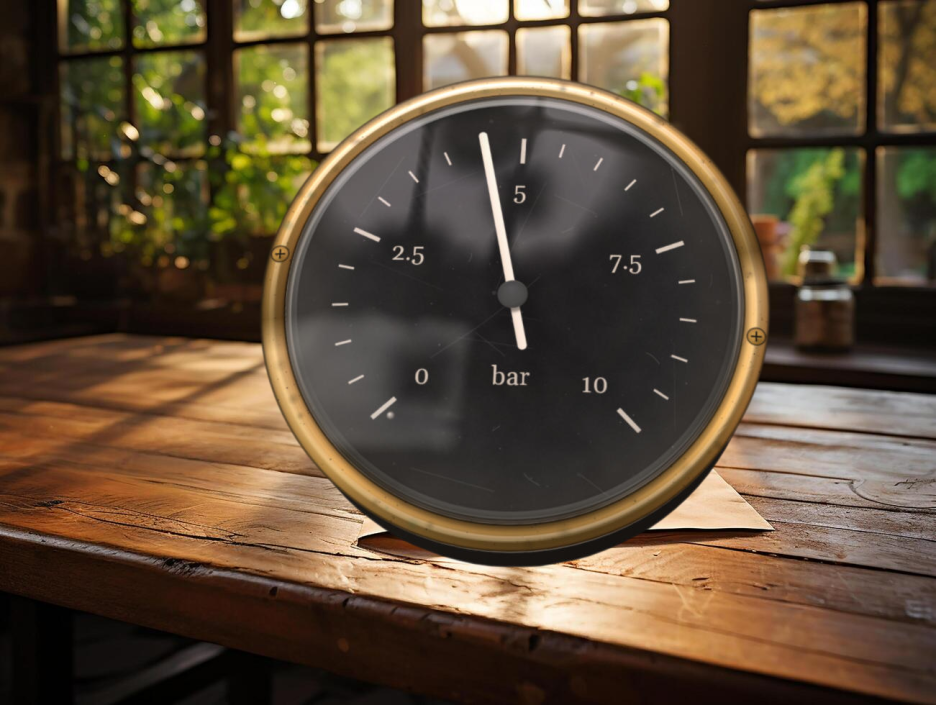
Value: 4.5; bar
